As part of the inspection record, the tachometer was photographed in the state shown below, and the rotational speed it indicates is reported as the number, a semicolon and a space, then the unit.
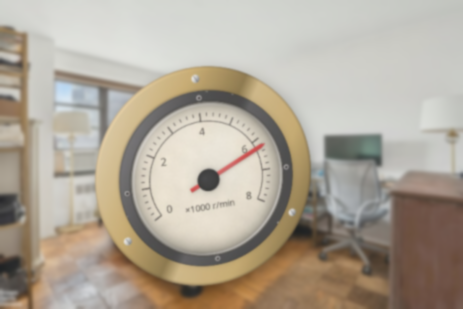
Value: 6200; rpm
